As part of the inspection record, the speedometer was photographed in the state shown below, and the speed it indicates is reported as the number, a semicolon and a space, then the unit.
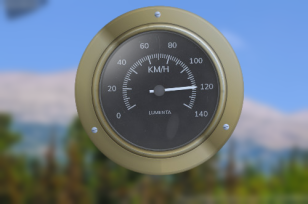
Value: 120; km/h
